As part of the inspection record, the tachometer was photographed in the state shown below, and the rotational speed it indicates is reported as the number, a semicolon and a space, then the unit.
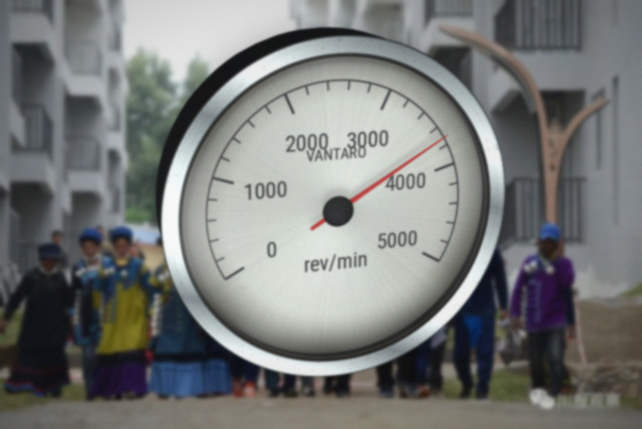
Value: 3700; rpm
